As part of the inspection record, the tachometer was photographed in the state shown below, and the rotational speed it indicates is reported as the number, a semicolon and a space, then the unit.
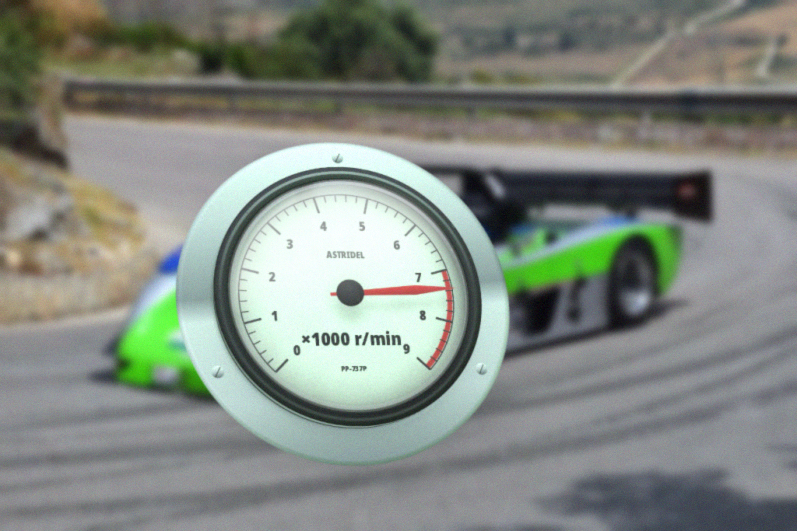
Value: 7400; rpm
